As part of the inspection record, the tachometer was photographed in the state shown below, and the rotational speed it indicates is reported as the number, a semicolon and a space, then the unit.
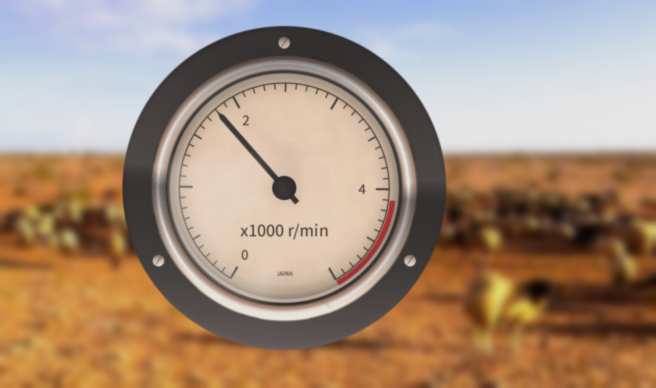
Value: 1800; rpm
